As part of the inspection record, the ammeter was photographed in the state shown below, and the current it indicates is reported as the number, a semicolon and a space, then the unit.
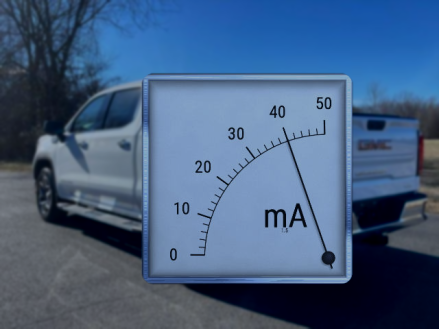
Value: 40; mA
